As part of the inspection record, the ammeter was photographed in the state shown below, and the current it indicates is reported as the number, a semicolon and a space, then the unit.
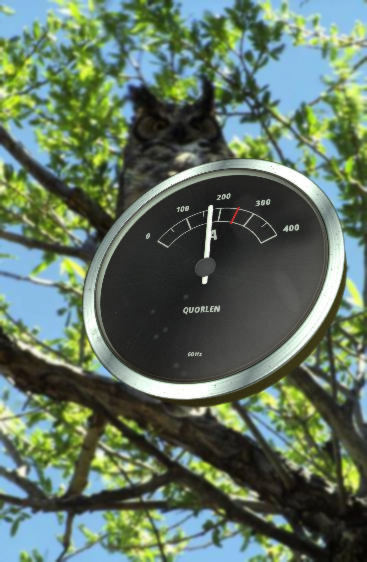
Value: 175; A
